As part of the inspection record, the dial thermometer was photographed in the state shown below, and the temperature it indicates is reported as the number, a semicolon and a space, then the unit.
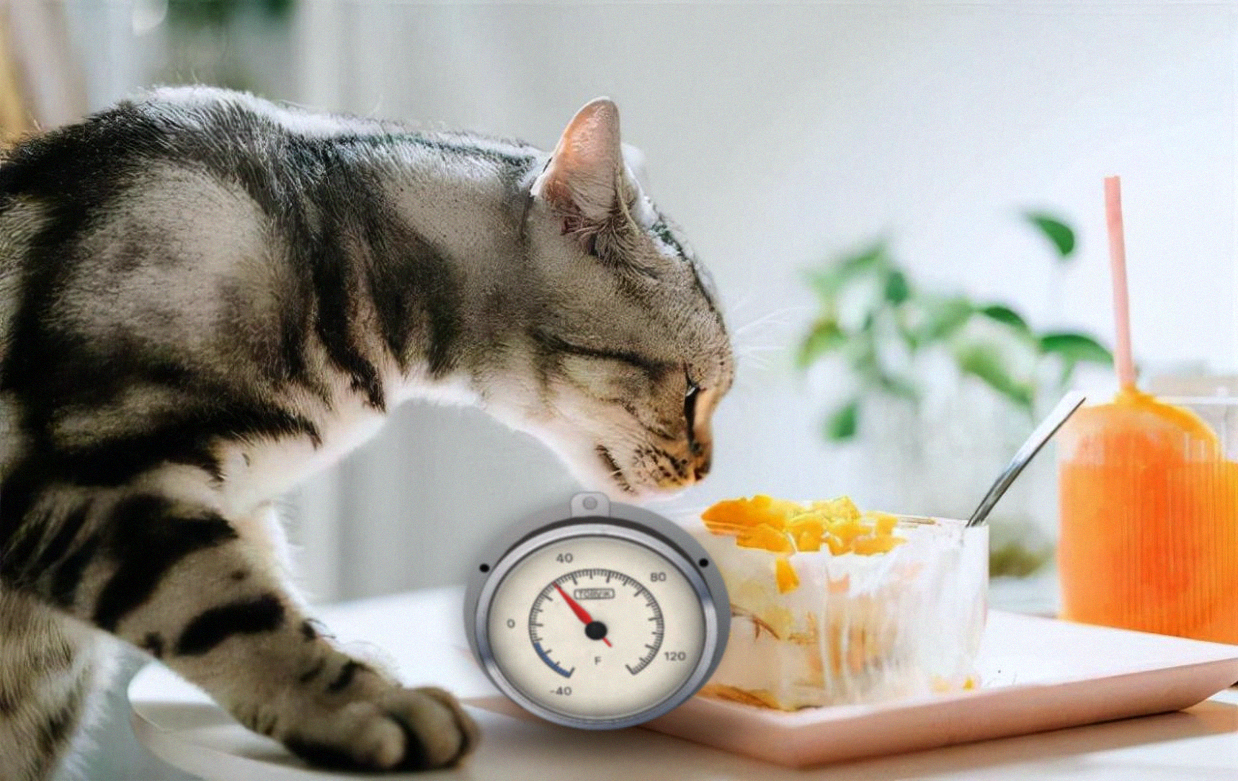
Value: 30; °F
